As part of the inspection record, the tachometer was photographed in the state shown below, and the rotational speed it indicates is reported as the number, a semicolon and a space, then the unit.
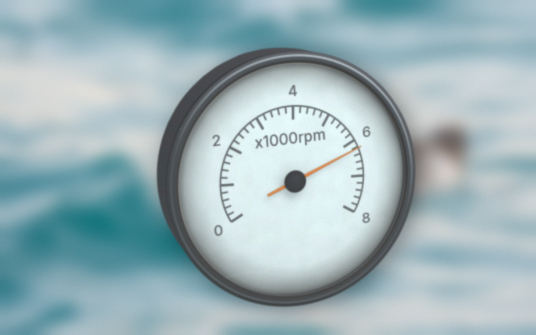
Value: 6200; rpm
